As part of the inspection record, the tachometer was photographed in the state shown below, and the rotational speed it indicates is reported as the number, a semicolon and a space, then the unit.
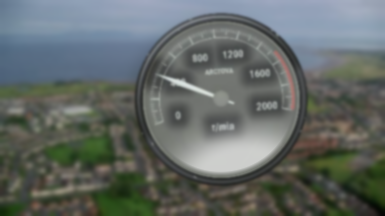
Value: 400; rpm
